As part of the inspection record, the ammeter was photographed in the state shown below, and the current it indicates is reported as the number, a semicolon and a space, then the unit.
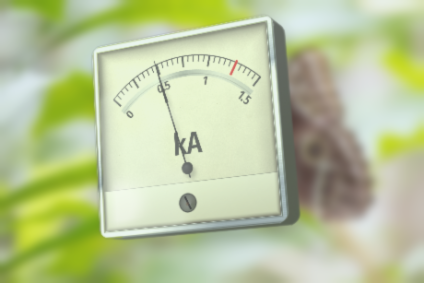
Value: 0.5; kA
